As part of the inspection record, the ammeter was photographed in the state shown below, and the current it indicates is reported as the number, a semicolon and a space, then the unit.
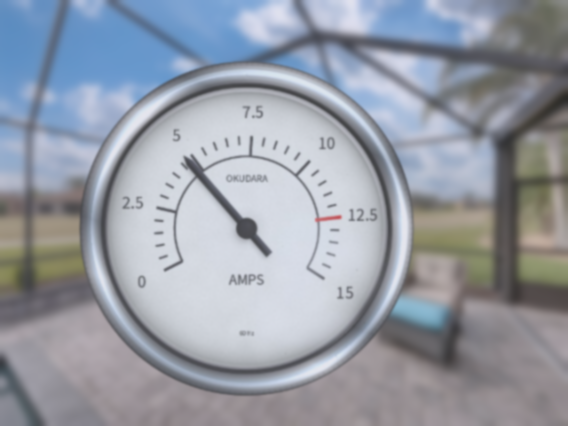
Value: 4.75; A
